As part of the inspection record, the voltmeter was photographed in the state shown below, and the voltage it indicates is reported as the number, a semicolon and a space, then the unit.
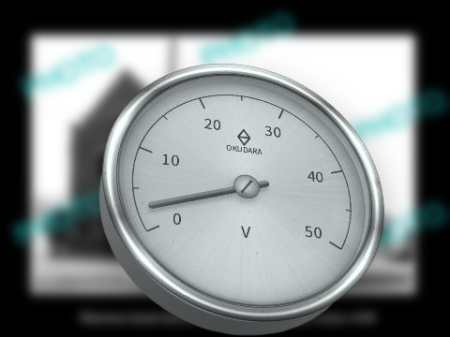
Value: 2.5; V
